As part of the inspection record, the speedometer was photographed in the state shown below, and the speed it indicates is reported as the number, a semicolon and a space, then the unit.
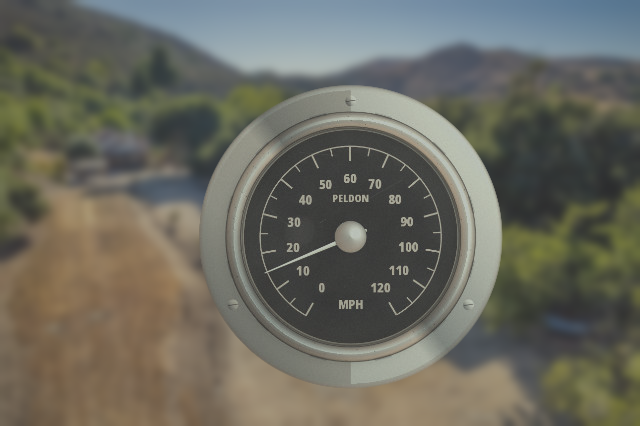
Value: 15; mph
